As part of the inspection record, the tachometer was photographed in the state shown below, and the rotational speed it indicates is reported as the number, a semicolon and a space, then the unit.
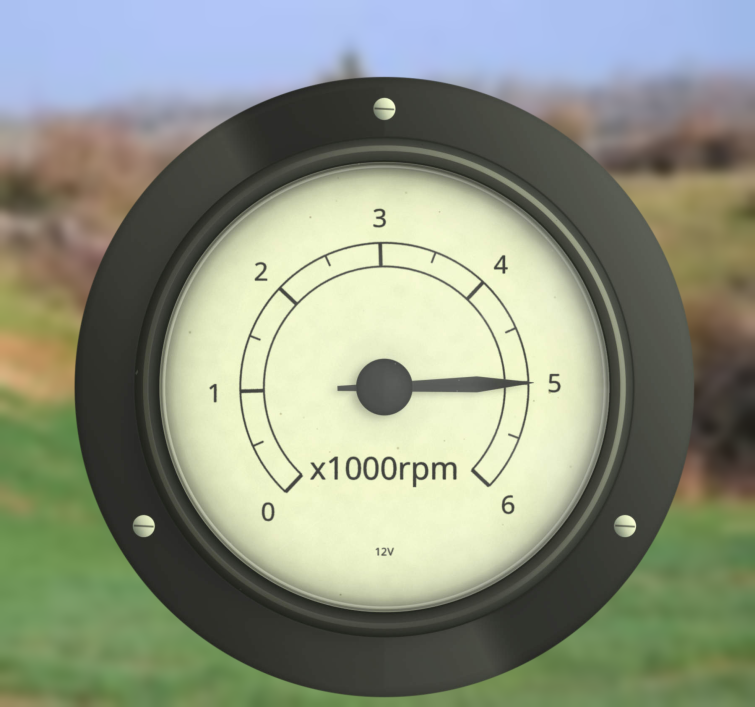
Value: 5000; rpm
